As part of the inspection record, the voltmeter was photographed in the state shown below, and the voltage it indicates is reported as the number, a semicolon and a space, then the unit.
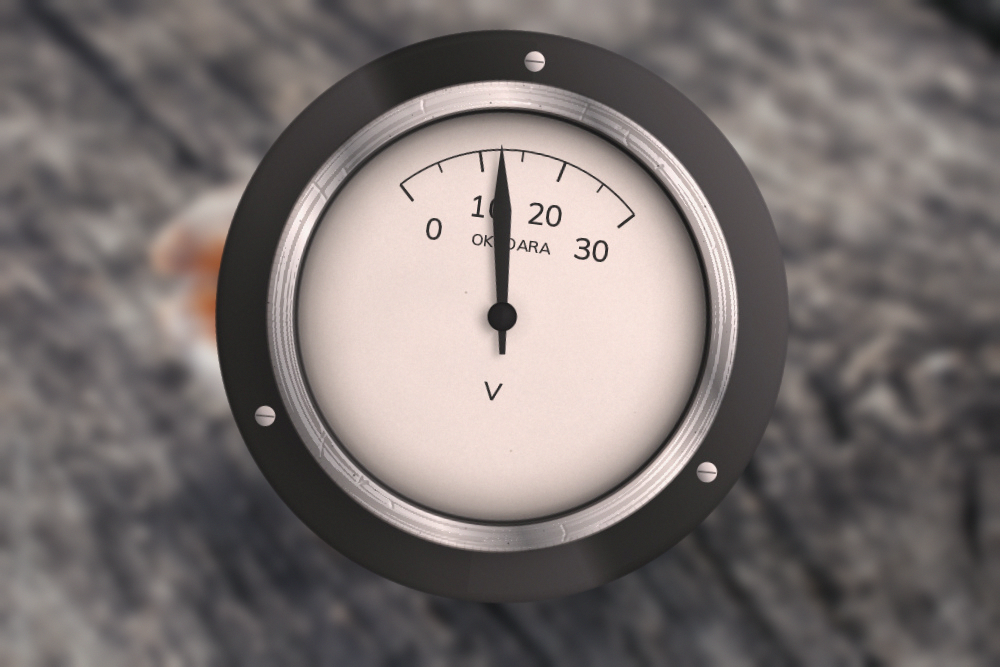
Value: 12.5; V
